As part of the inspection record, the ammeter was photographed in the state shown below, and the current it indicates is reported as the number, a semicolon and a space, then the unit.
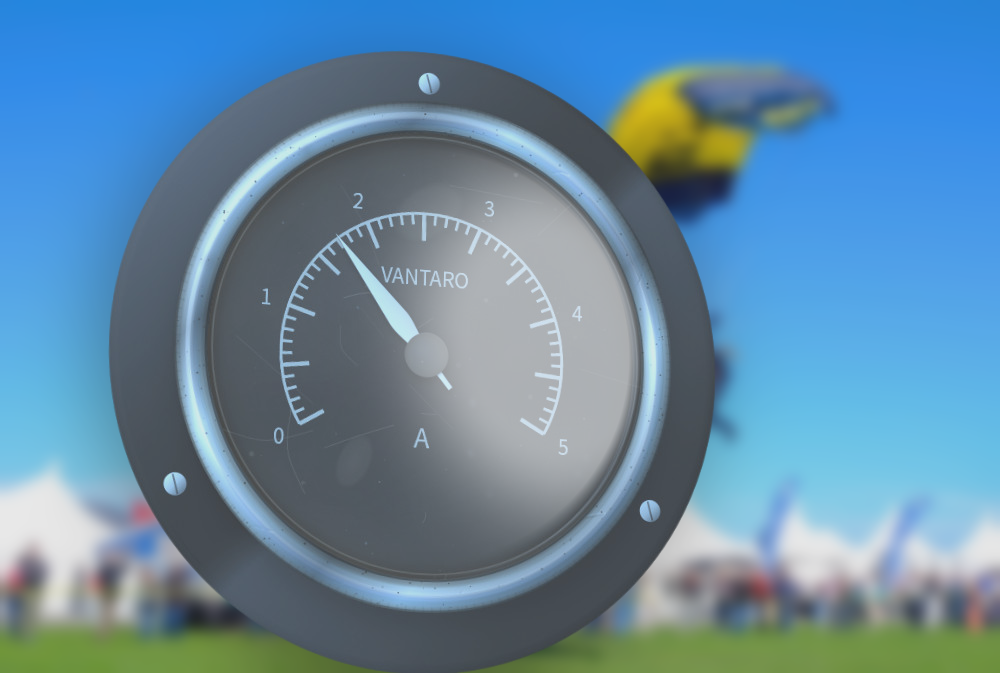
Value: 1.7; A
